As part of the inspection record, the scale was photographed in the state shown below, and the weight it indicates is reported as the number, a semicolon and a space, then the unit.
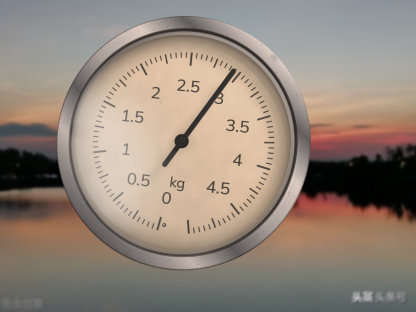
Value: 2.95; kg
